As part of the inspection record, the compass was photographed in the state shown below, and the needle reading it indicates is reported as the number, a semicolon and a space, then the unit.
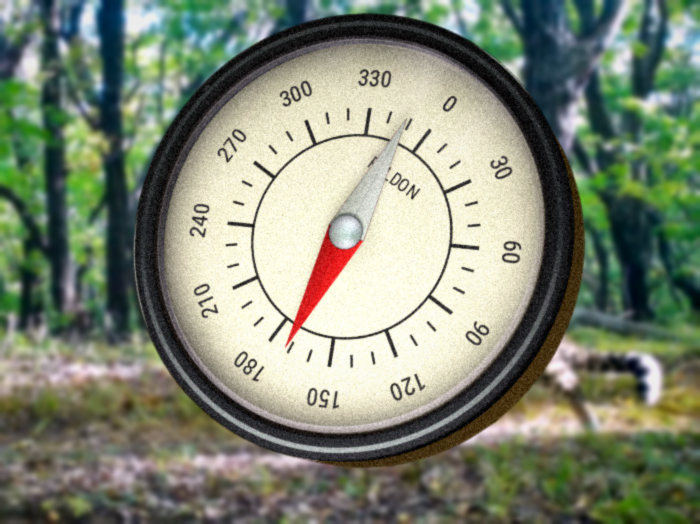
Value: 170; °
